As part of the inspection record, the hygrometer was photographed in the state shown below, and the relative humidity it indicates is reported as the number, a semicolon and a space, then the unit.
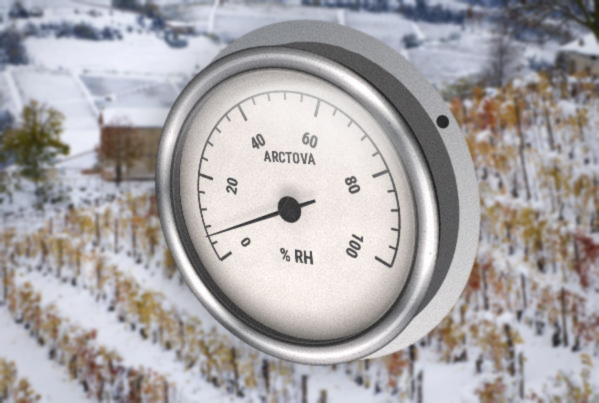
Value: 6; %
